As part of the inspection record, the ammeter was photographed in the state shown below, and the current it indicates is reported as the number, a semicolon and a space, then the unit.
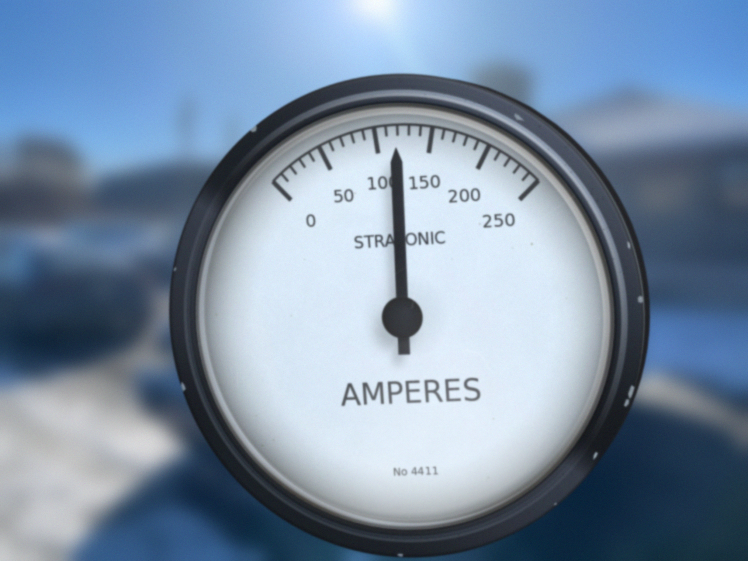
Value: 120; A
